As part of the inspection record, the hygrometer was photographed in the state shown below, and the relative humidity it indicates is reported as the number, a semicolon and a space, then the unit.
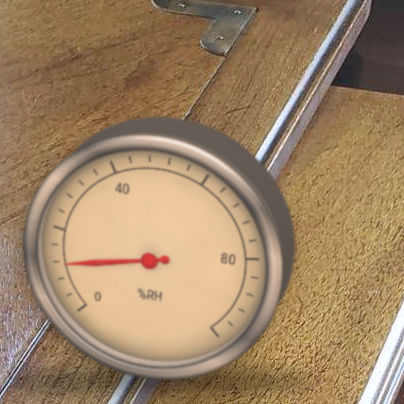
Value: 12; %
